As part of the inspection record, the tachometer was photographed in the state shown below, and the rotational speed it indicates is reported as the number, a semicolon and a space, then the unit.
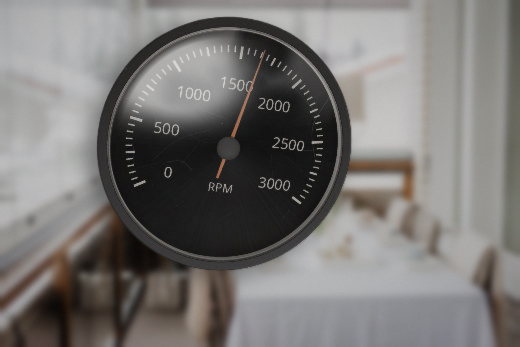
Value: 1650; rpm
